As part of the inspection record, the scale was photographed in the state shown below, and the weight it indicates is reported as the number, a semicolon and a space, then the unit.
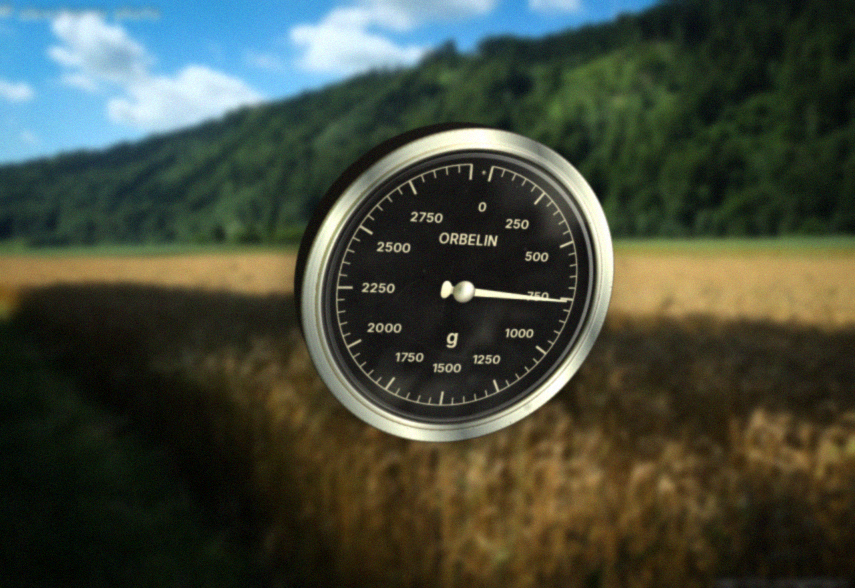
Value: 750; g
